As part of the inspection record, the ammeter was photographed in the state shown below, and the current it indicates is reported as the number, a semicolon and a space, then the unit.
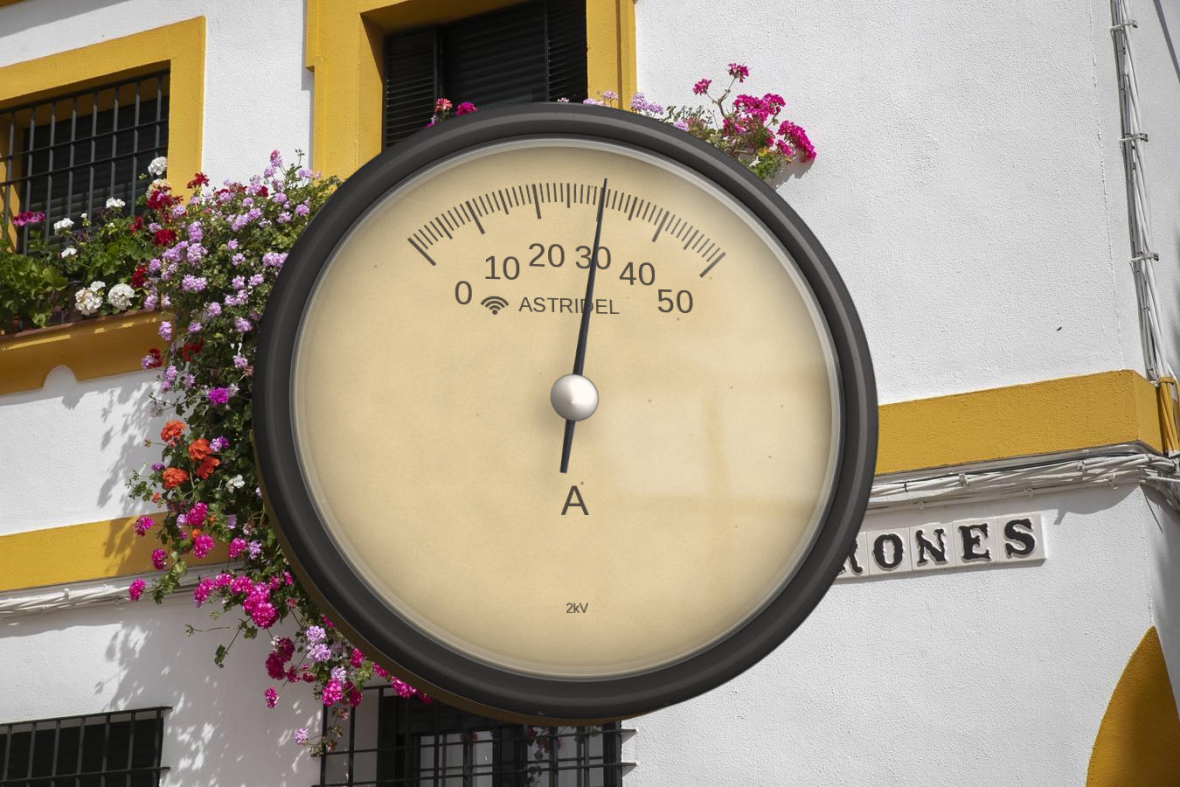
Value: 30; A
